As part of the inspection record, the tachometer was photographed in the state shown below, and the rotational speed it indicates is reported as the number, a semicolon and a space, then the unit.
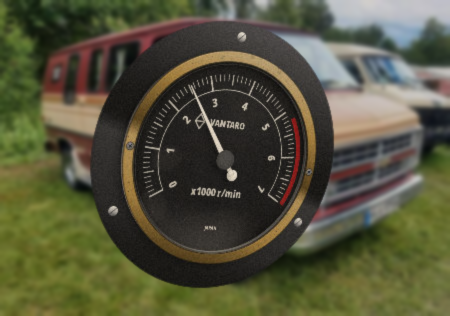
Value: 2500; rpm
